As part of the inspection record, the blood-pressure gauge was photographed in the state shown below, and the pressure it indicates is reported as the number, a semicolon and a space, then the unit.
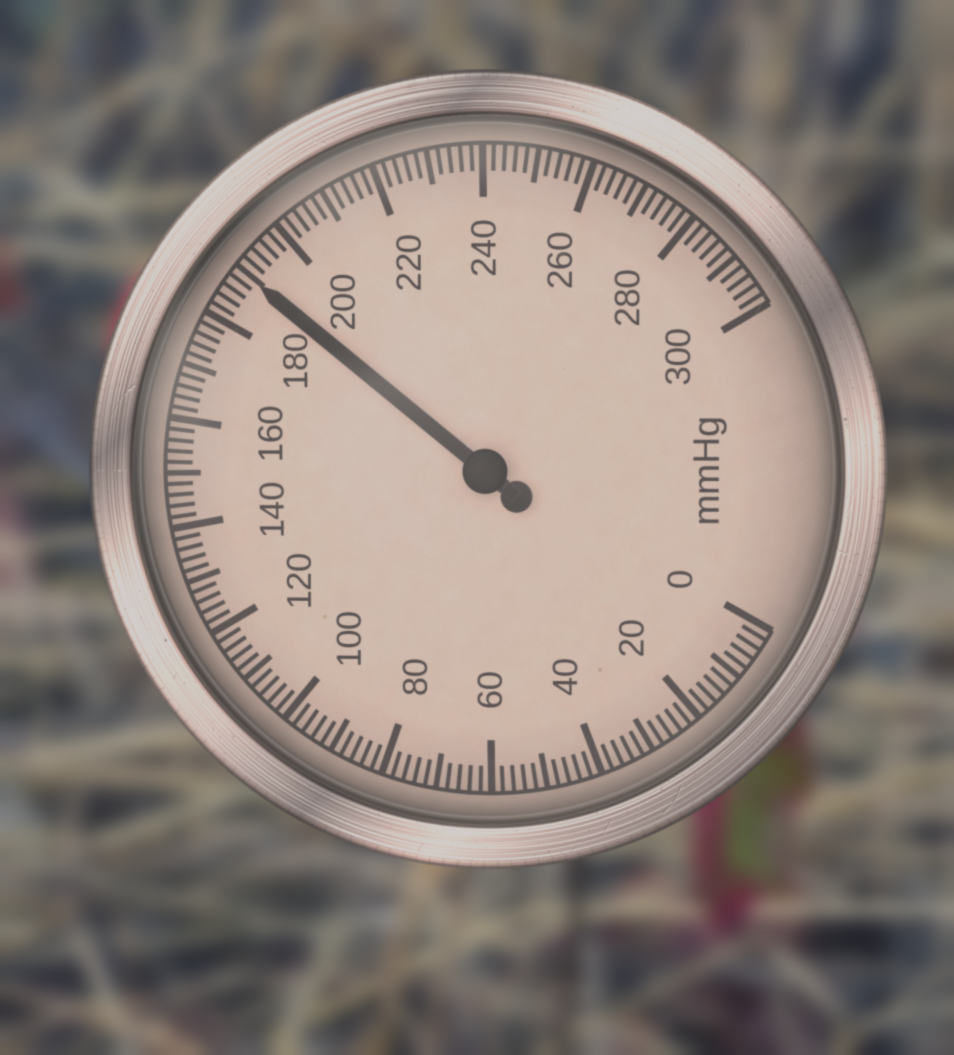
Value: 190; mmHg
